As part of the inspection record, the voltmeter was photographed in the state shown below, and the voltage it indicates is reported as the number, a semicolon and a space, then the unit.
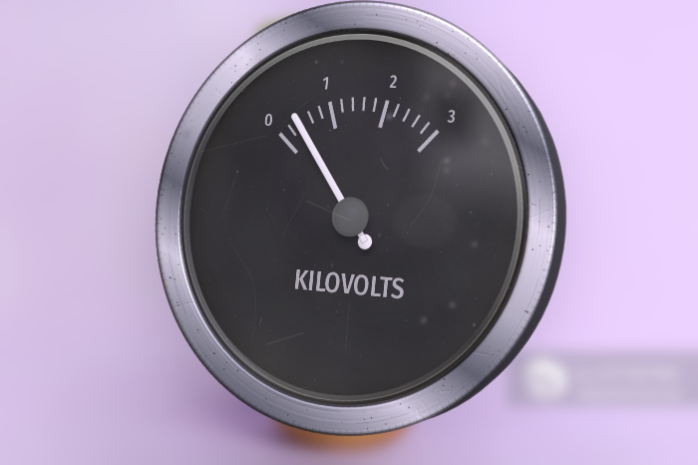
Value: 0.4; kV
